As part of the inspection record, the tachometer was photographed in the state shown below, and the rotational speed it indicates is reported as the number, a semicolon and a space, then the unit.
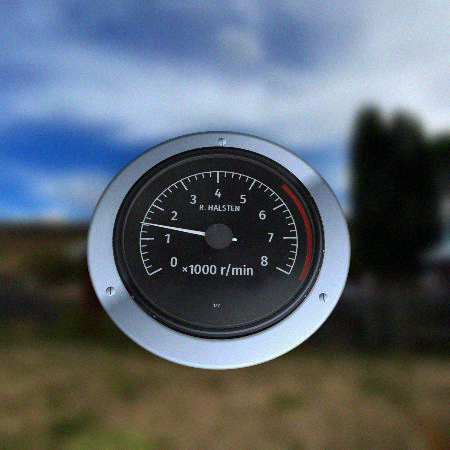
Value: 1400; rpm
